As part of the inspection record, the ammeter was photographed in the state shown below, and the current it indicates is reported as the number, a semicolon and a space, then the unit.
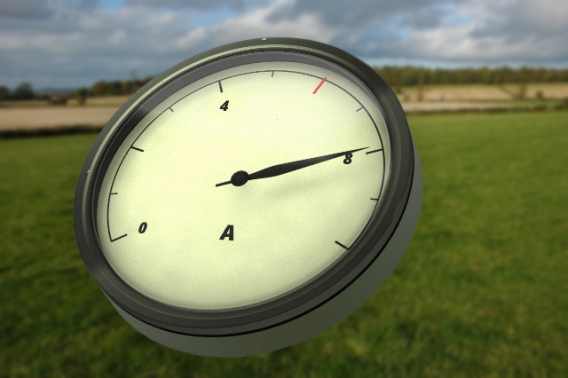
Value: 8; A
